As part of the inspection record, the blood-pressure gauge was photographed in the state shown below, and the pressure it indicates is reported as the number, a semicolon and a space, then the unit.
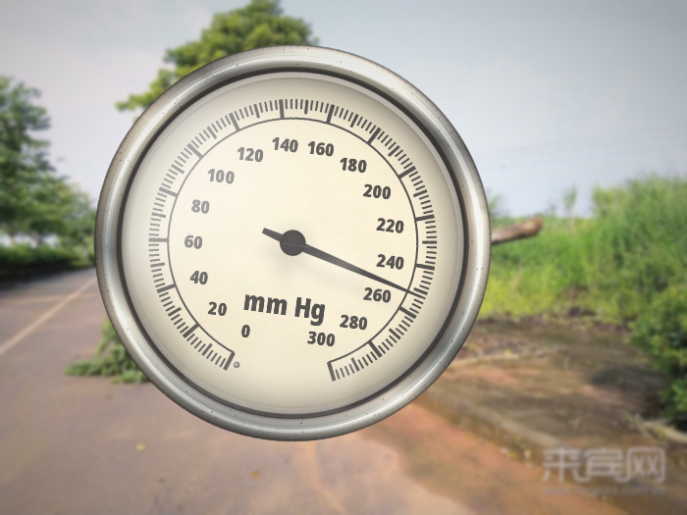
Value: 252; mmHg
